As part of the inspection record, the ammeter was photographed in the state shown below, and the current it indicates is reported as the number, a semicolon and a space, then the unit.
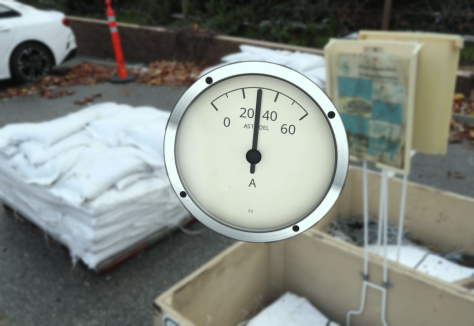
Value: 30; A
